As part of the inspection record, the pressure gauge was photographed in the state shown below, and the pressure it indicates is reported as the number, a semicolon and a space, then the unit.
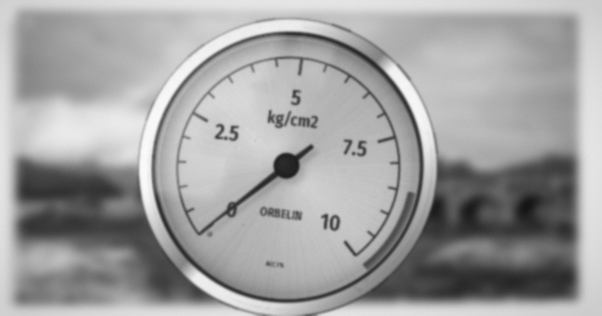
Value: 0; kg/cm²
